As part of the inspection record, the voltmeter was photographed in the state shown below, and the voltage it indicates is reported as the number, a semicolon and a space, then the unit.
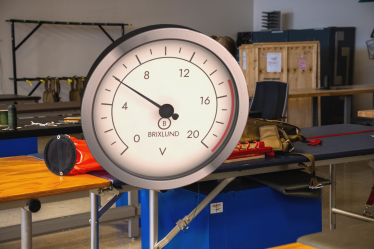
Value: 6; V
